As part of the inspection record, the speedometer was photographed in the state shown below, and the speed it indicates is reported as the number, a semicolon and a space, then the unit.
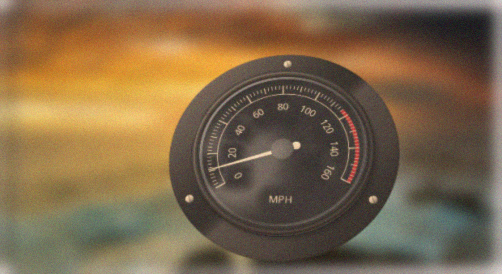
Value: 10; mph
